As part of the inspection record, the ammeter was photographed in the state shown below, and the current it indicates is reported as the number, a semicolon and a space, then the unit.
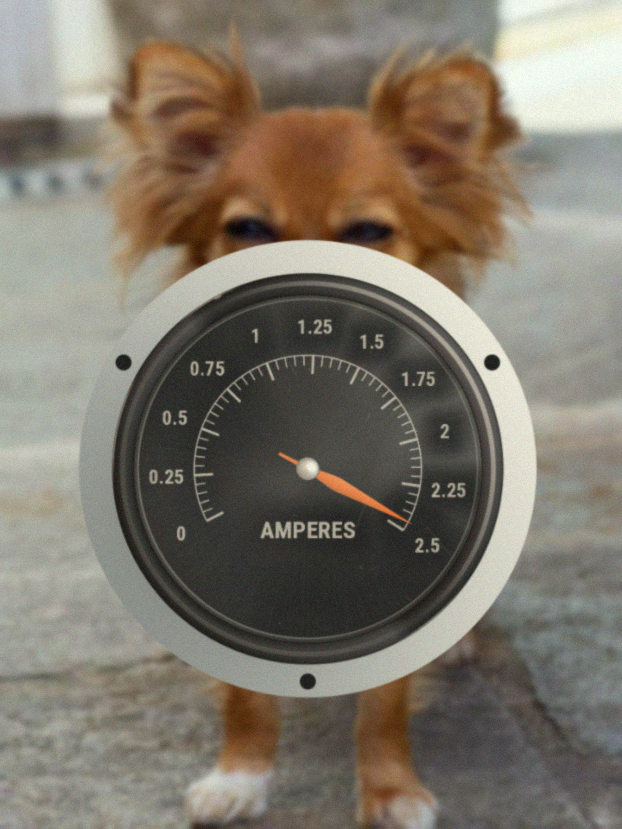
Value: 2.45; A
